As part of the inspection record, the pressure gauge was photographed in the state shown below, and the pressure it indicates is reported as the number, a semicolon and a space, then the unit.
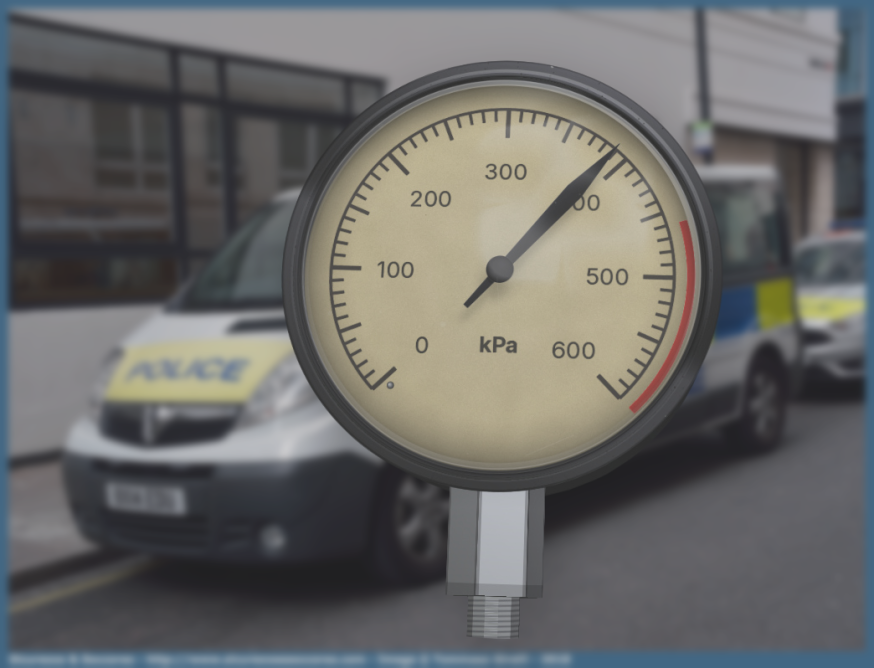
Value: 390; kPa
